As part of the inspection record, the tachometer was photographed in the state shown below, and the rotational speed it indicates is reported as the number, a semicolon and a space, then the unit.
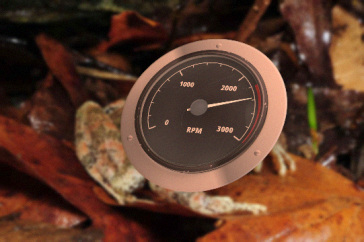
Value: 2400; rpm
